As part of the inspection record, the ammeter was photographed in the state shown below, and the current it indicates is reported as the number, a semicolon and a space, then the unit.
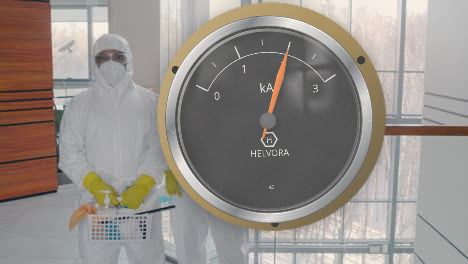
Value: 2; kA
